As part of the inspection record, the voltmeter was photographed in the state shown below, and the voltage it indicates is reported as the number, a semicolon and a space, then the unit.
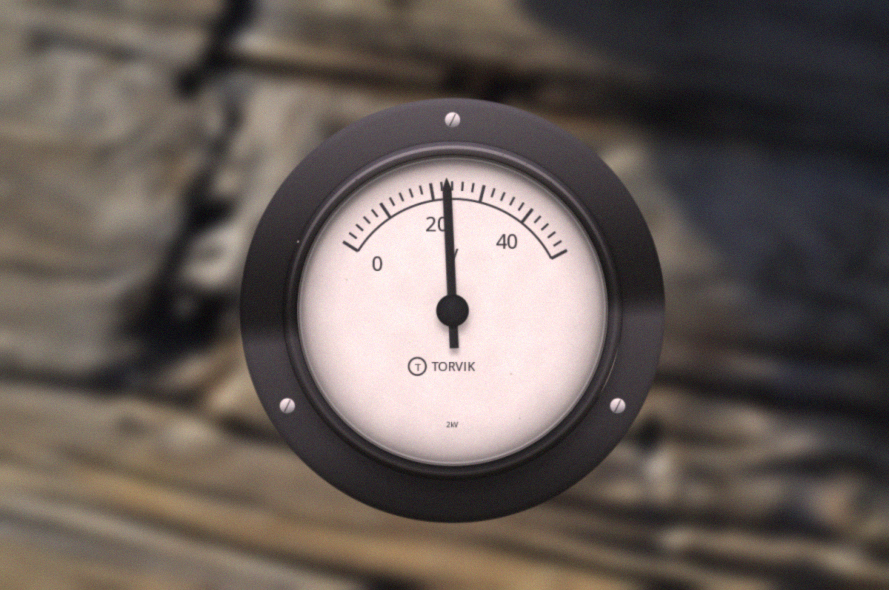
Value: 23; V
